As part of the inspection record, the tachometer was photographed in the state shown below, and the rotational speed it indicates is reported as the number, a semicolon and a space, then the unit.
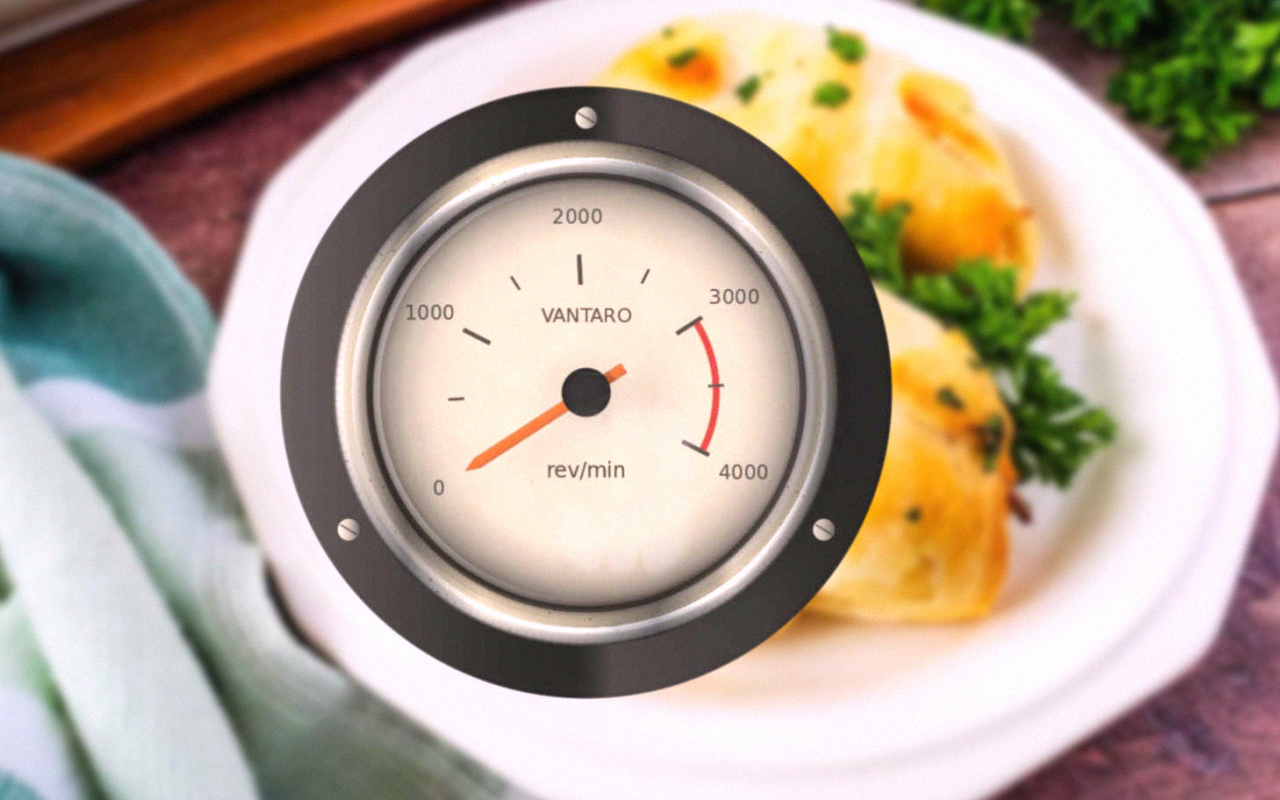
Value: 0; rpm
